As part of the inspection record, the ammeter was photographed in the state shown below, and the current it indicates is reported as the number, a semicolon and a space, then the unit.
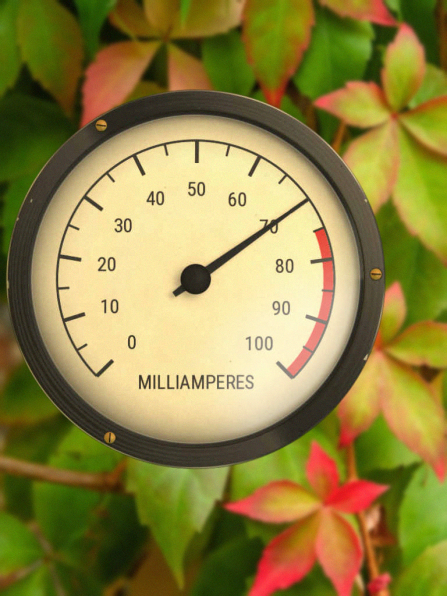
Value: 70; mA
